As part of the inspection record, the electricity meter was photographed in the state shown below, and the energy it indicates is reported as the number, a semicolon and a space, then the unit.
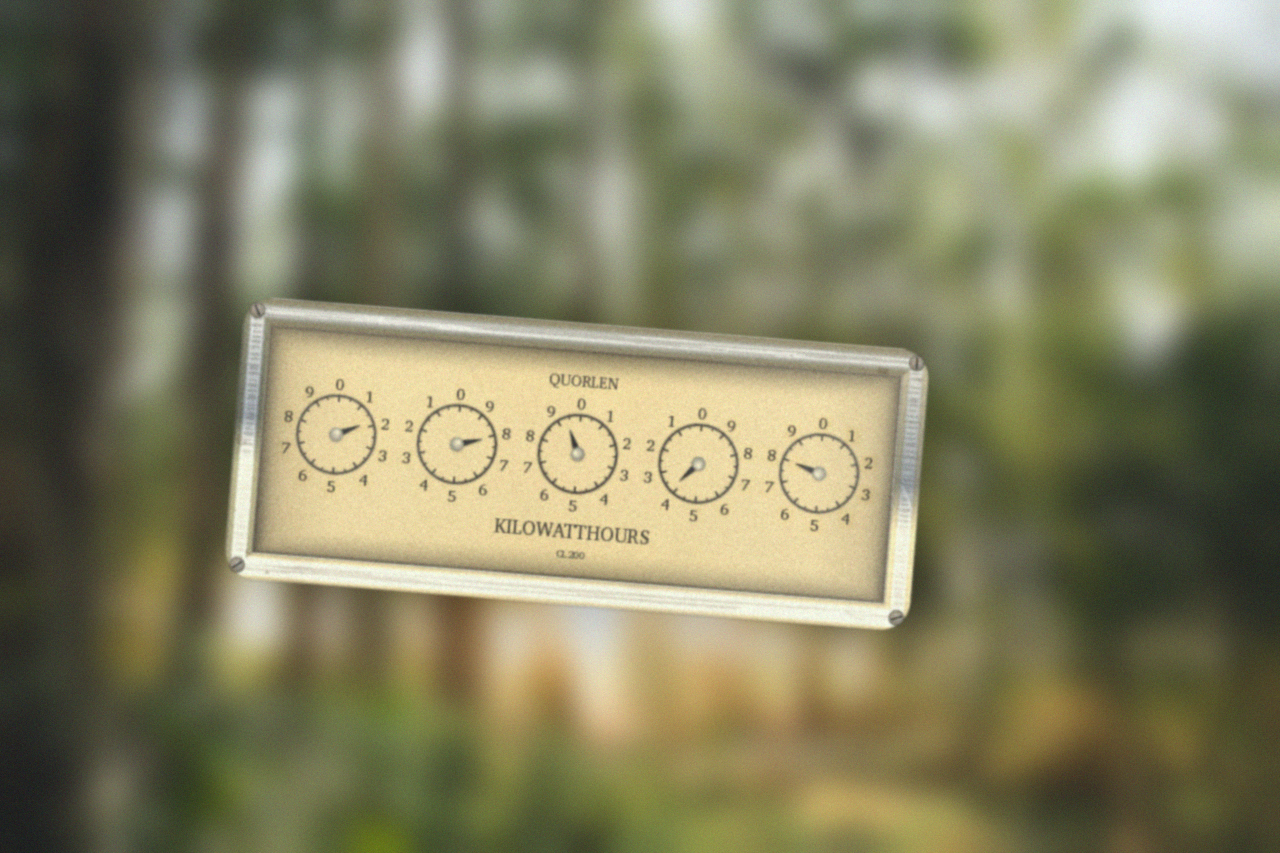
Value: 17938; kWh
